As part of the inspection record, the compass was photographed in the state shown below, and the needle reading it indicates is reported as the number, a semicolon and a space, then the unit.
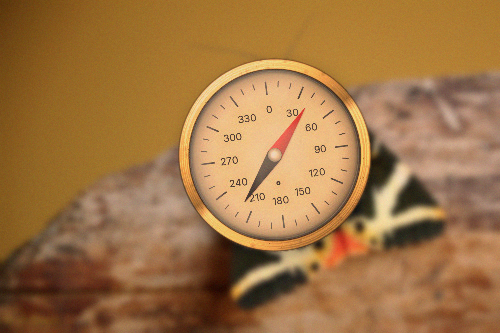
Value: 40; °
